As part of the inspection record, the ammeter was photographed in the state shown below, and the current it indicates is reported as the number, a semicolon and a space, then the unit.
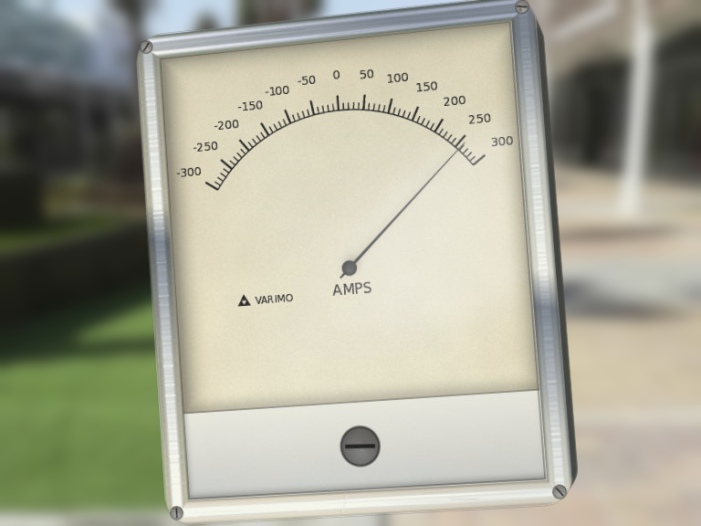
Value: 260; A
